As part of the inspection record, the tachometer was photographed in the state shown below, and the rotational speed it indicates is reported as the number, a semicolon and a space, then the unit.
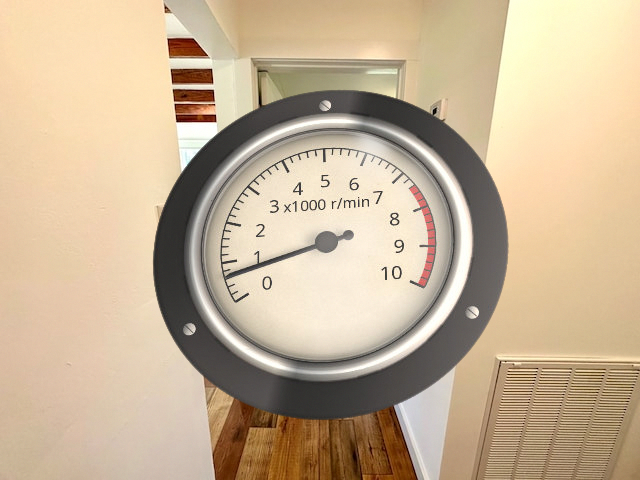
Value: 600; rpm
